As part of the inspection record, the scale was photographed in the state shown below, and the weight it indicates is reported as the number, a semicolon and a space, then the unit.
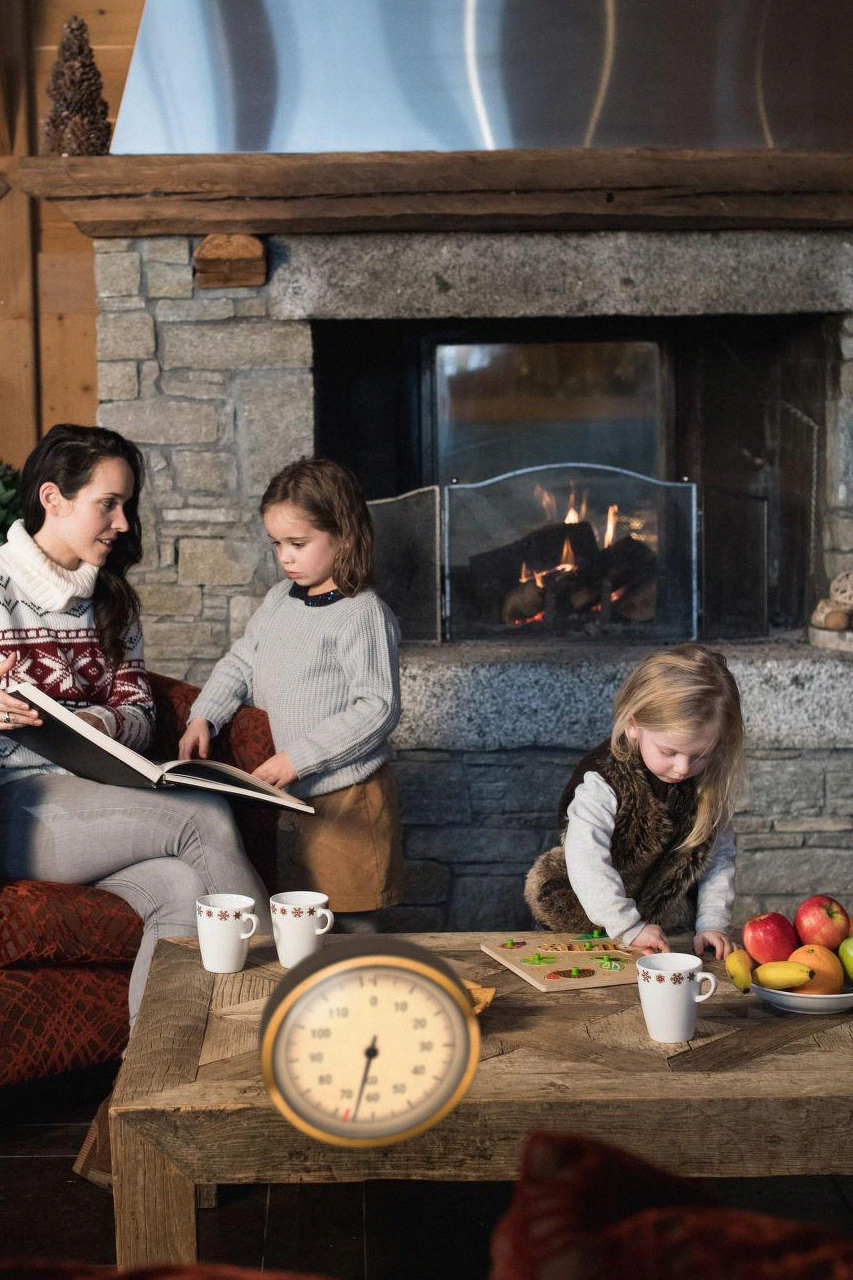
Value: 65; kg
